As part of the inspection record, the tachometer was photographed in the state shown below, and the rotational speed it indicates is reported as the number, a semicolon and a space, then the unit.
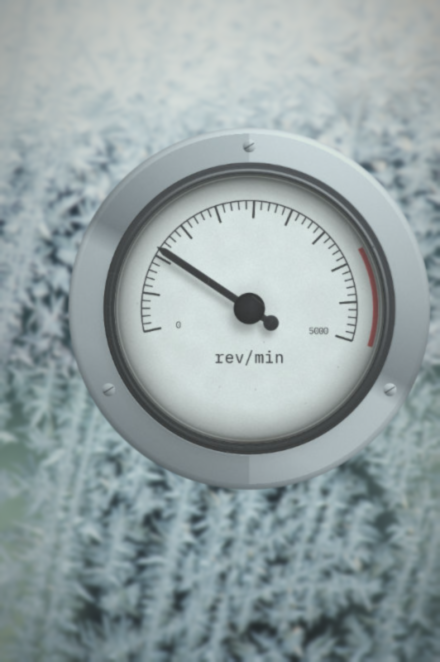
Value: 1100; rpm
